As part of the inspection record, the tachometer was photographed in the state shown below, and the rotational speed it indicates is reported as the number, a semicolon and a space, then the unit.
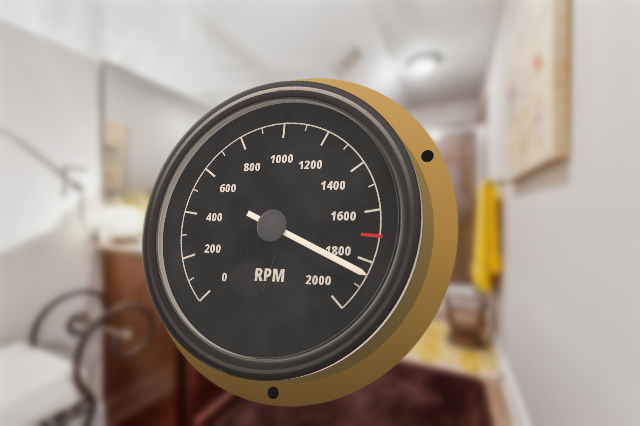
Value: 1850; rpm
